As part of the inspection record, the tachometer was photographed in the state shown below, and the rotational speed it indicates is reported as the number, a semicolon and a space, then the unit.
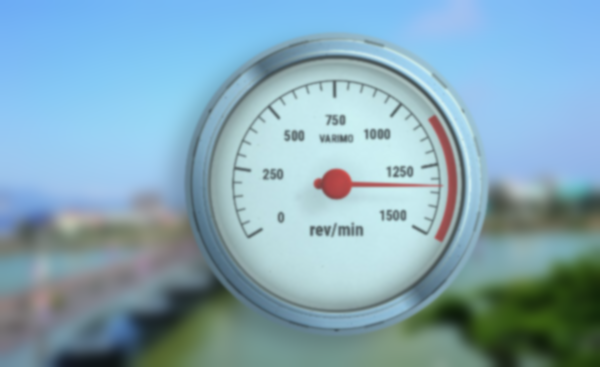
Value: 1325; rpm
